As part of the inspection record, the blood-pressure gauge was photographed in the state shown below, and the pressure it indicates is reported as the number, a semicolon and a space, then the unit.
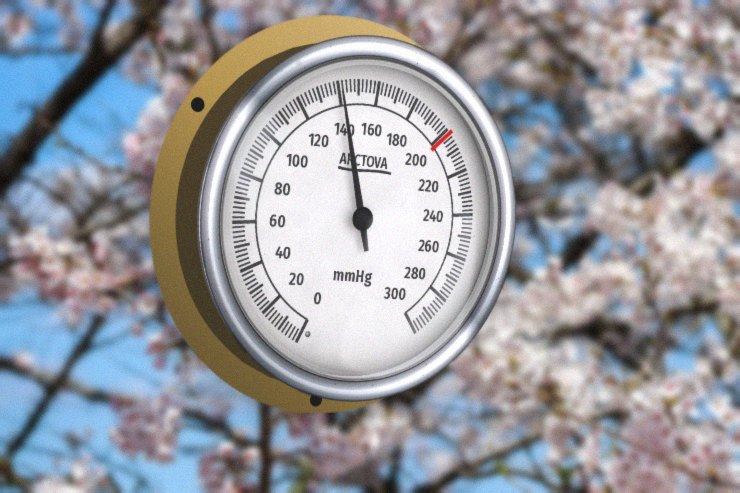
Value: 140; mmHg
